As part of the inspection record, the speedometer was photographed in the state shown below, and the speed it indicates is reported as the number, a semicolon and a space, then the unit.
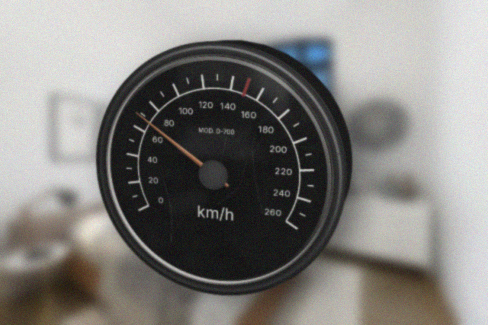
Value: 70; km/h
